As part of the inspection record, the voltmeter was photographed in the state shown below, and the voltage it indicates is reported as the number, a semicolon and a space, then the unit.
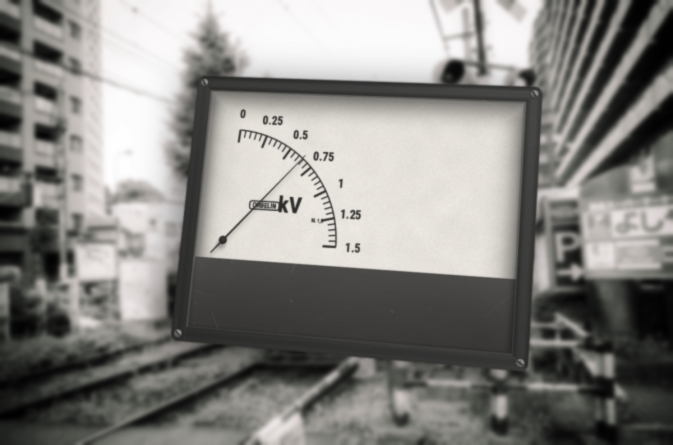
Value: 0.65; kV
